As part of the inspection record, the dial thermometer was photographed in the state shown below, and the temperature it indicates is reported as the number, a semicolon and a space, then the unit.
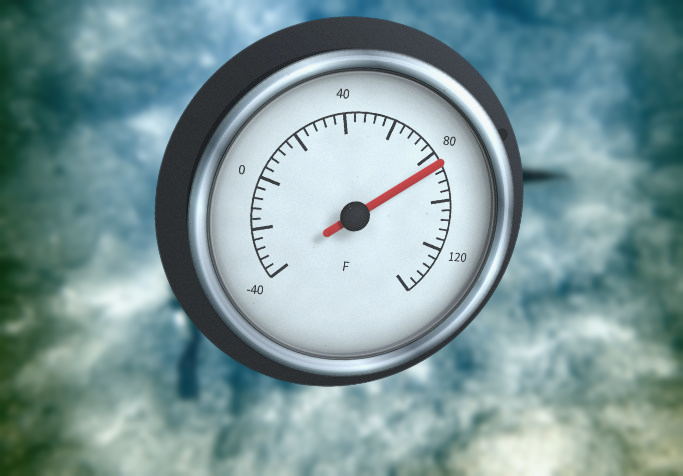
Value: 84; °F
